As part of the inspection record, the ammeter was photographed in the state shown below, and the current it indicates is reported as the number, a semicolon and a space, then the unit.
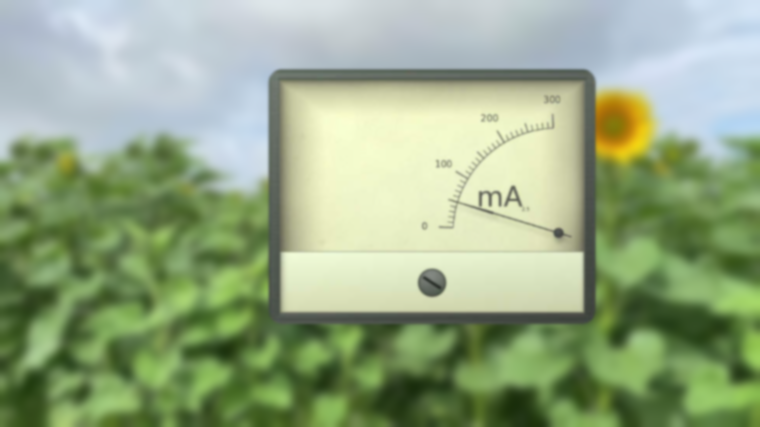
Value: 50; mA
